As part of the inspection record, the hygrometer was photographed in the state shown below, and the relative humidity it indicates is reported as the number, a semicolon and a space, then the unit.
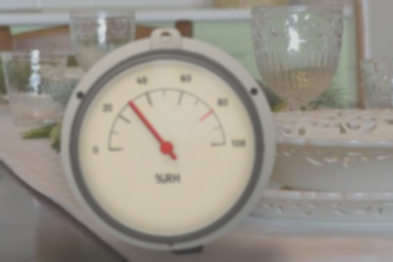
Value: 30; %
